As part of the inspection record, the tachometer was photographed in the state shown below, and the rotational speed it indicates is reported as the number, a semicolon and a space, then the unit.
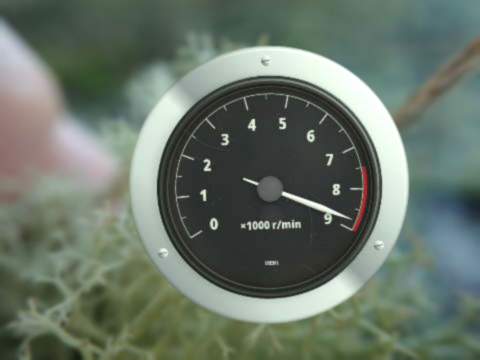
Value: 8750; rpm
